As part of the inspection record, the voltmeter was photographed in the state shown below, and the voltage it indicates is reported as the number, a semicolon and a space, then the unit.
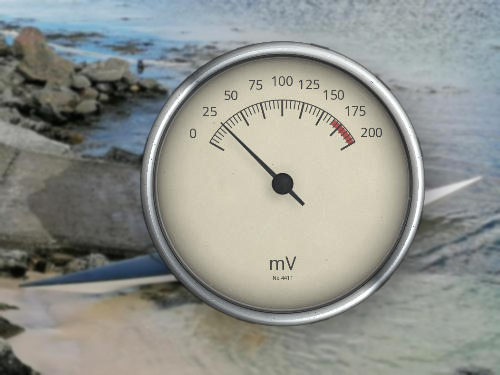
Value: 25; mV
